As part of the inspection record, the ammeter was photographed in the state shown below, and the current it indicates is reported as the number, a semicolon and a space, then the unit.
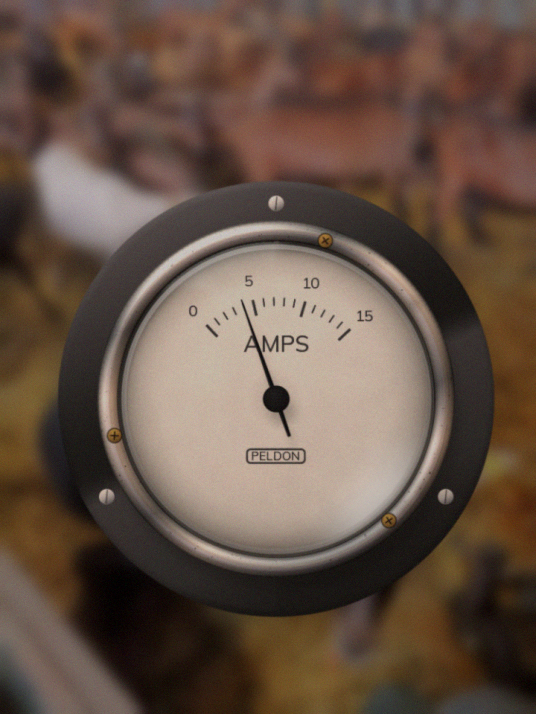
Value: 4; A
